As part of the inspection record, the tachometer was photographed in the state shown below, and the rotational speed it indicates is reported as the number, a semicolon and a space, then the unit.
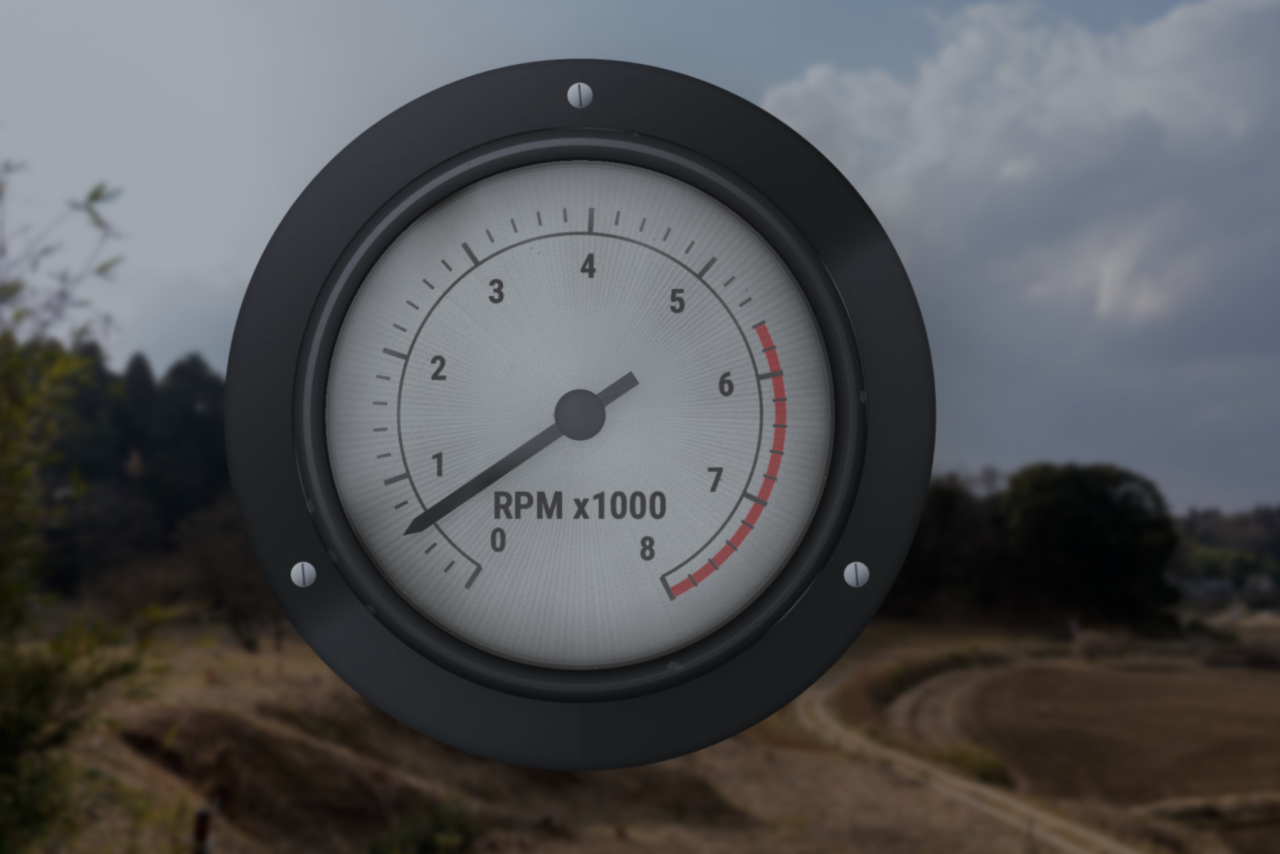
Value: 600; rpm
